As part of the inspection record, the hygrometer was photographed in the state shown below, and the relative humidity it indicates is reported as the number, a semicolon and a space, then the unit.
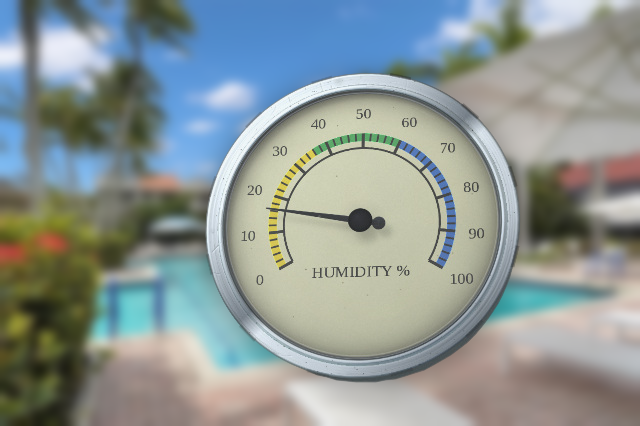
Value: 16; %
